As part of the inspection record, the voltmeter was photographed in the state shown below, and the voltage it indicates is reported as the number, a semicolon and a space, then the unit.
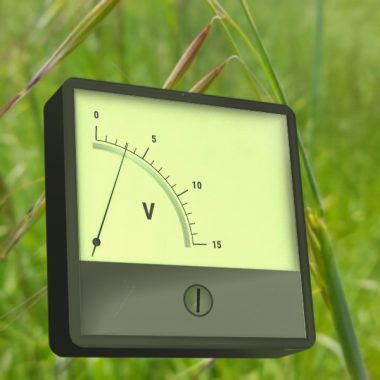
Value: 3; V
